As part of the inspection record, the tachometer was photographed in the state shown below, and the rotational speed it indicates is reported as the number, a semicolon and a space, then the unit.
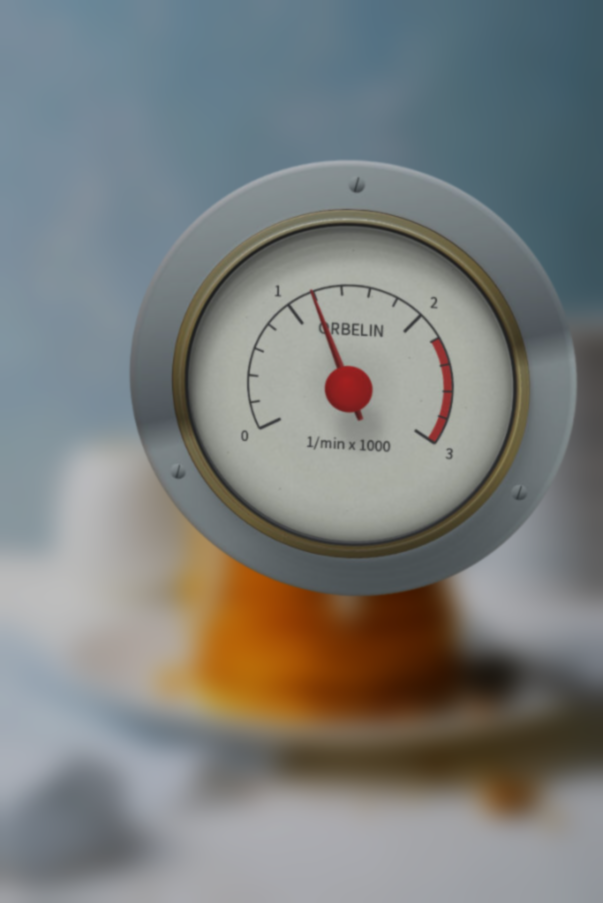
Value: 1200; rpm
